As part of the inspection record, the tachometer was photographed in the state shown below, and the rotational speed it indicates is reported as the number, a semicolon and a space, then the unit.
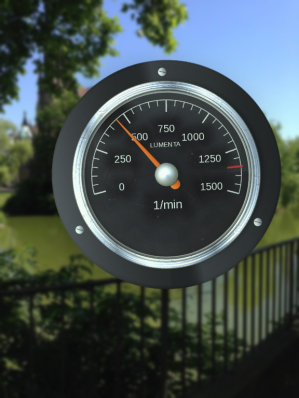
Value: 450; rpm
